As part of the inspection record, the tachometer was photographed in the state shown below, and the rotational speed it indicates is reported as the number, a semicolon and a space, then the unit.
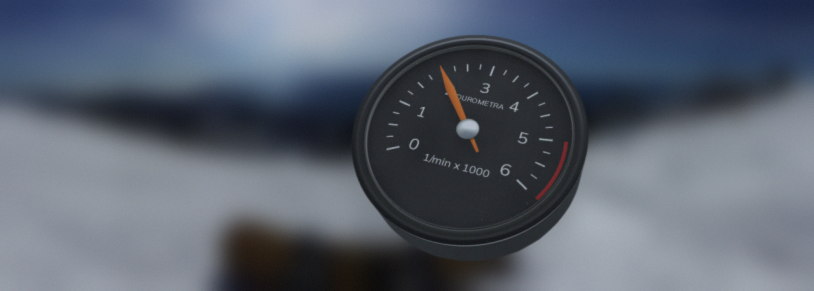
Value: 2000; rpm
